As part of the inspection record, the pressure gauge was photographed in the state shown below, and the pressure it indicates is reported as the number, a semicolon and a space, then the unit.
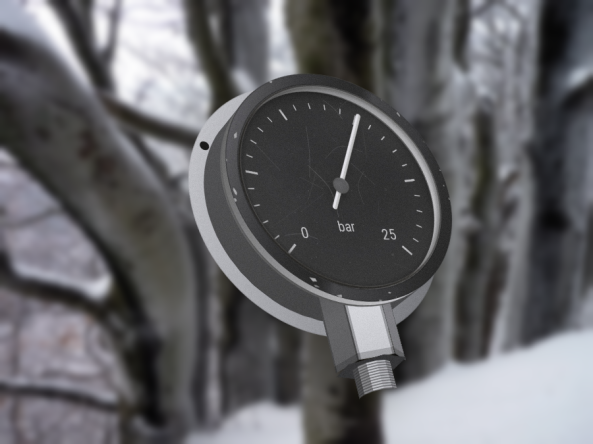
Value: 15; bar
